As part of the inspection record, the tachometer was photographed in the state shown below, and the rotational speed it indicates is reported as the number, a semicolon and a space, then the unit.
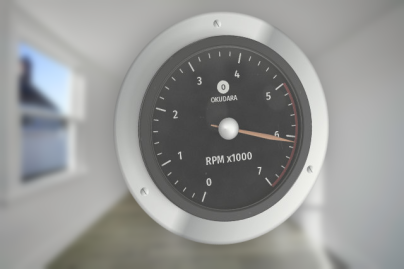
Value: 6100; rpm
